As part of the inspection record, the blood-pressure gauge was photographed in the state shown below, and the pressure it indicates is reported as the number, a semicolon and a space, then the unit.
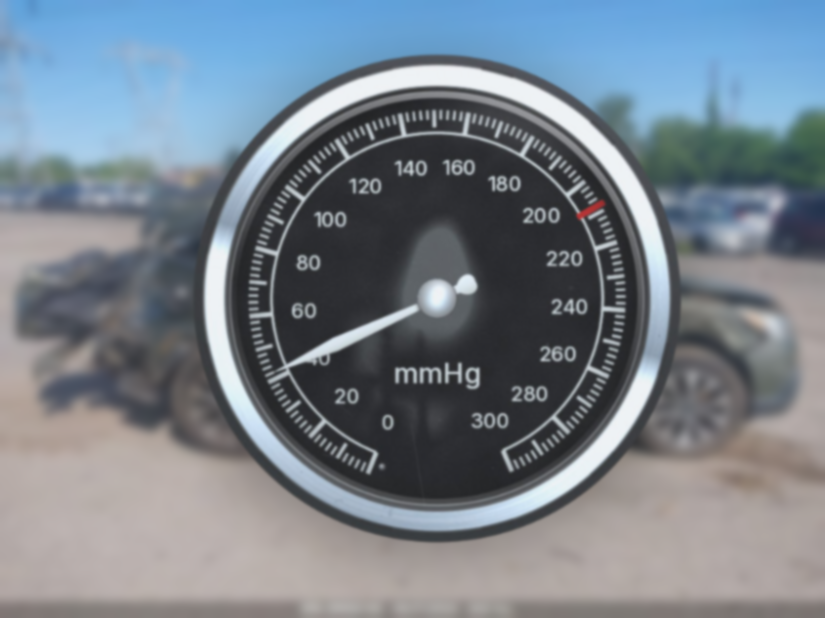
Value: 42; mmHg
